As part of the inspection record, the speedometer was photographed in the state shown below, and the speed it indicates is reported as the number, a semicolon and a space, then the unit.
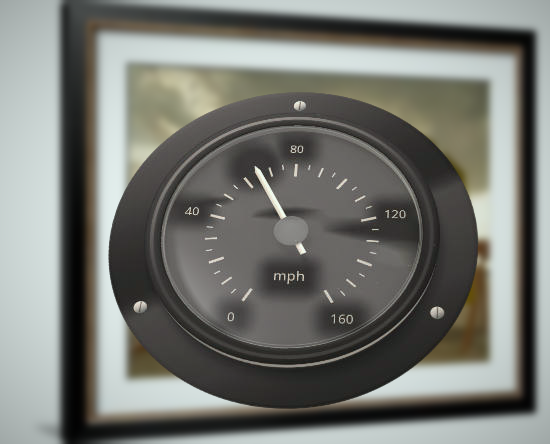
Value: 65; mph
